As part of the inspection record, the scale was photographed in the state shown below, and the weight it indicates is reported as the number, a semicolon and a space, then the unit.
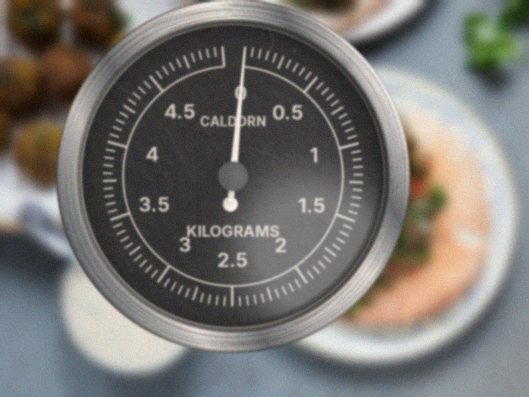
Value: 0; kg
